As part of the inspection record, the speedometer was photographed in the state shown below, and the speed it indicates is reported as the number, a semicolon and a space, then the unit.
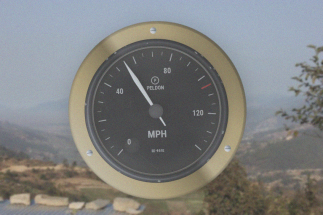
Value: 55; mph
